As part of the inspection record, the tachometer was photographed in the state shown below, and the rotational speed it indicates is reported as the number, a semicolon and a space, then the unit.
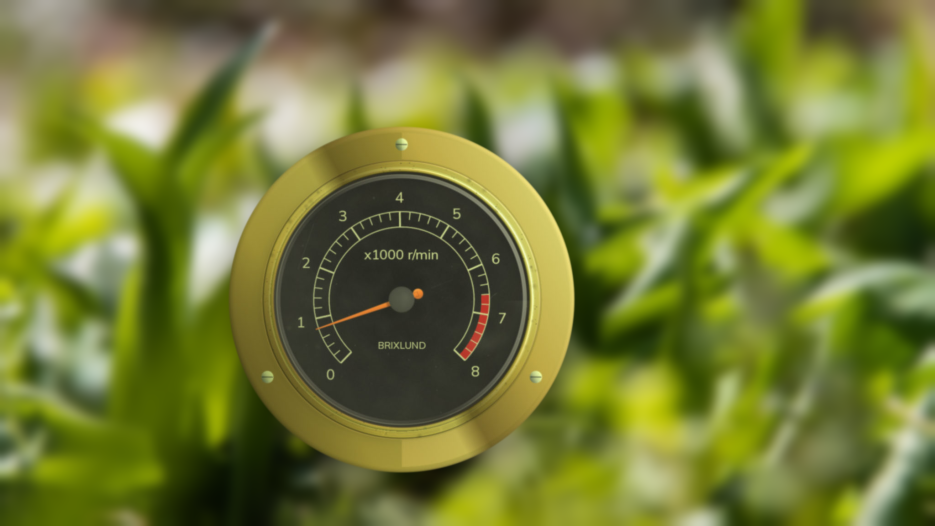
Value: 800; rpm
